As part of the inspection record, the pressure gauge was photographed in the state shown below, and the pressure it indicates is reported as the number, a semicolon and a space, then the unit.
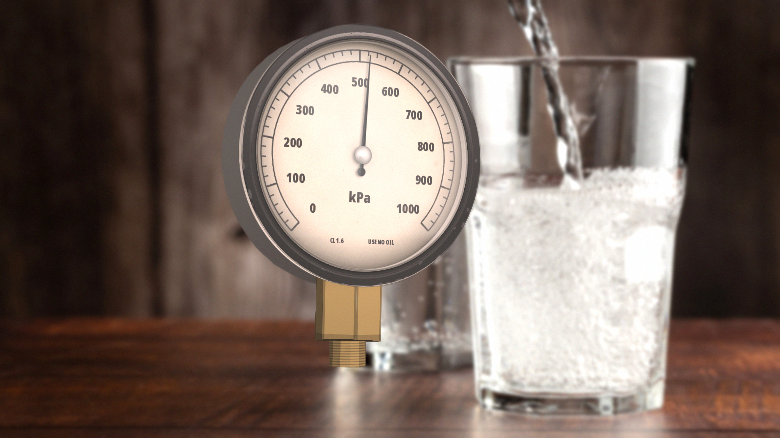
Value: 520; kPa
